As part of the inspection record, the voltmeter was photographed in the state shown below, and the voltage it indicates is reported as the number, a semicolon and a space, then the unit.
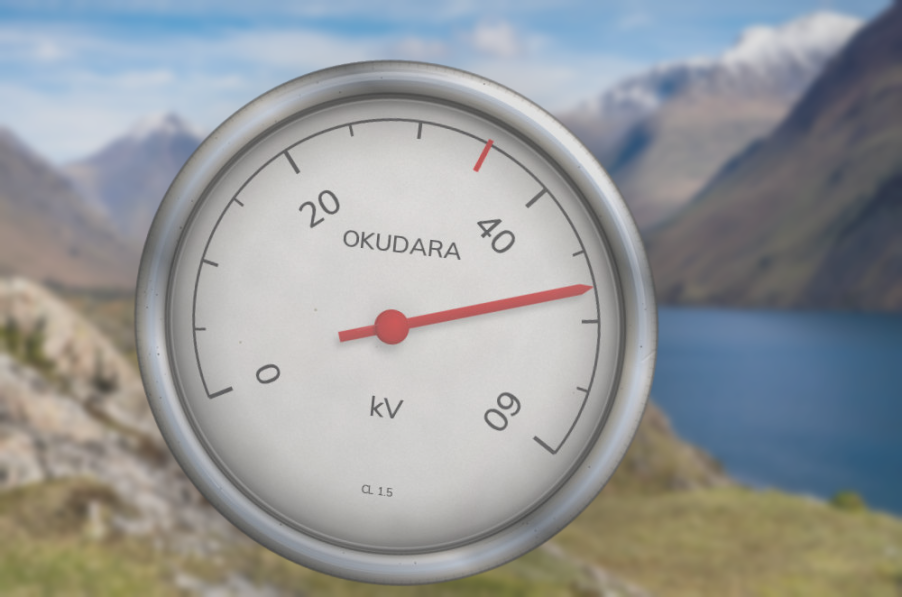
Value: 47.5; kV
